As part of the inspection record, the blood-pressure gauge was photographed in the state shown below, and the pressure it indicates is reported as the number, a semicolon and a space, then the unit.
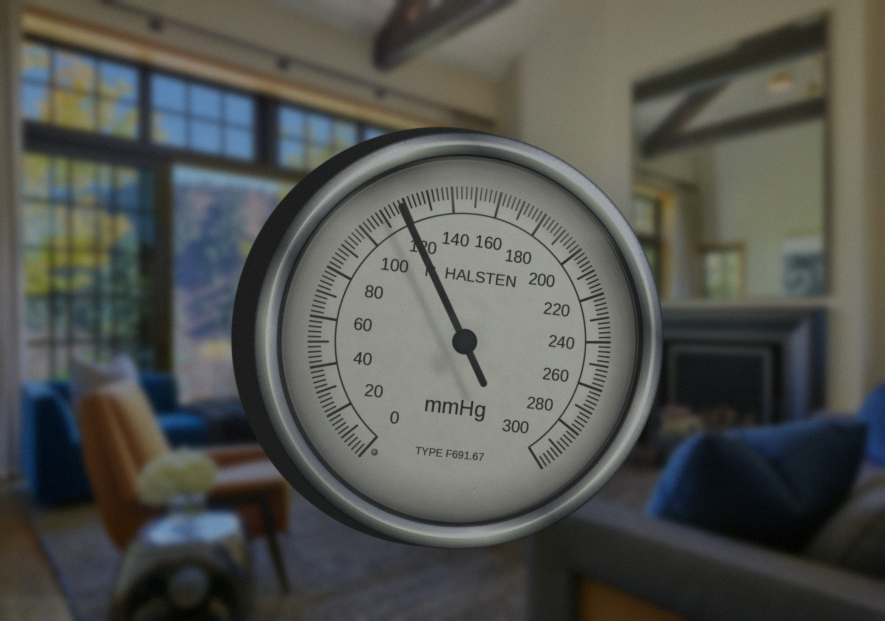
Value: 118; mmHg
